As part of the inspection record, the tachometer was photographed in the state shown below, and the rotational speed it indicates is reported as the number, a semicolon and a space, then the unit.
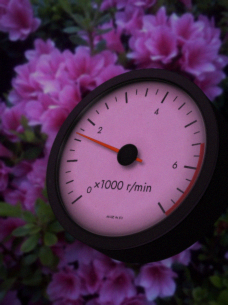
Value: 1625; rpm
